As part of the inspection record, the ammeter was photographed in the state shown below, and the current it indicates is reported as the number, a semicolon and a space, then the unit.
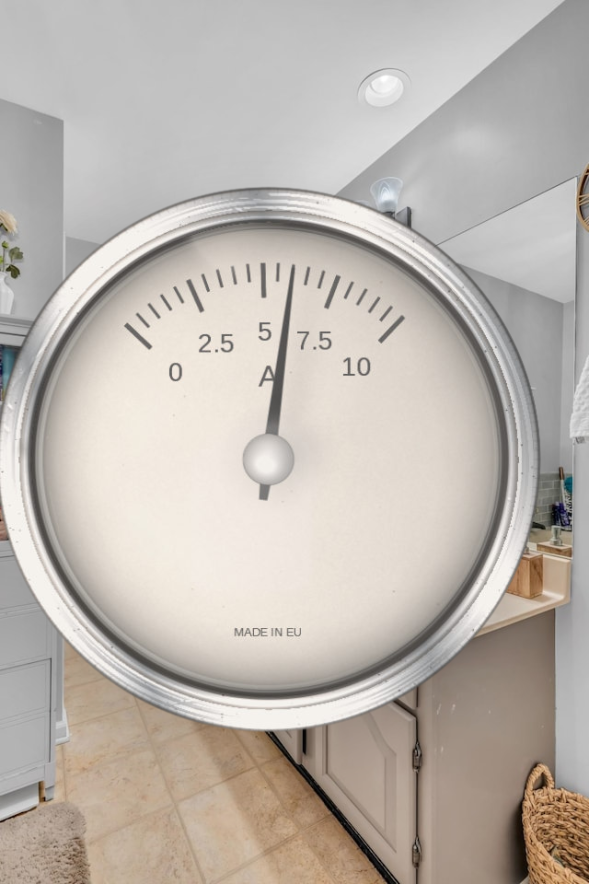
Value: 6; A
